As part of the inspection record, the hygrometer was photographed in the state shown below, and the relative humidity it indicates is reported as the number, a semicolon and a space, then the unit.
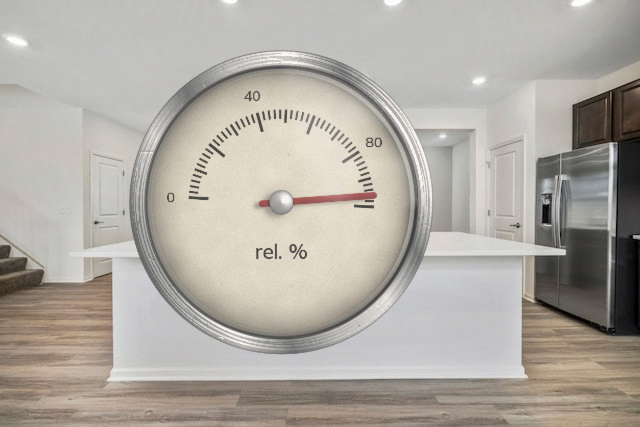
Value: 96; %
